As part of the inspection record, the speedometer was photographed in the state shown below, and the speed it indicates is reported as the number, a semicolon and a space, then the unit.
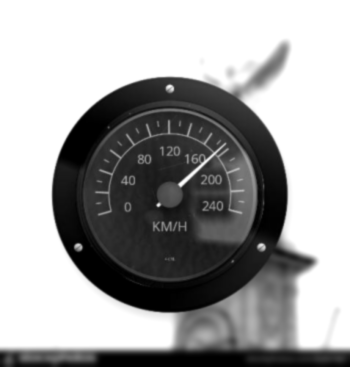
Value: 175; km/h
